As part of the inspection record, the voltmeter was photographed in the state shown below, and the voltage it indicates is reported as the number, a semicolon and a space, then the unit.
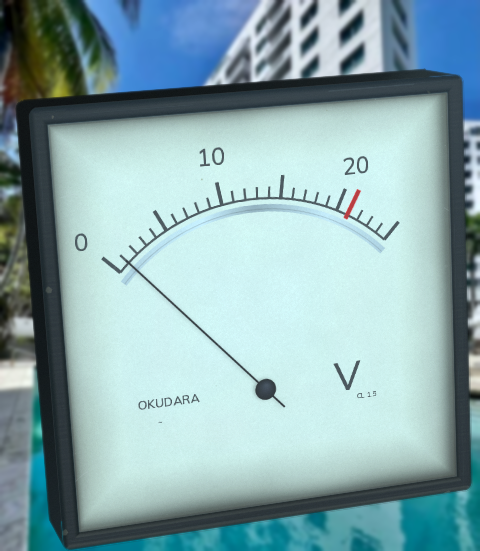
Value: 1; V
